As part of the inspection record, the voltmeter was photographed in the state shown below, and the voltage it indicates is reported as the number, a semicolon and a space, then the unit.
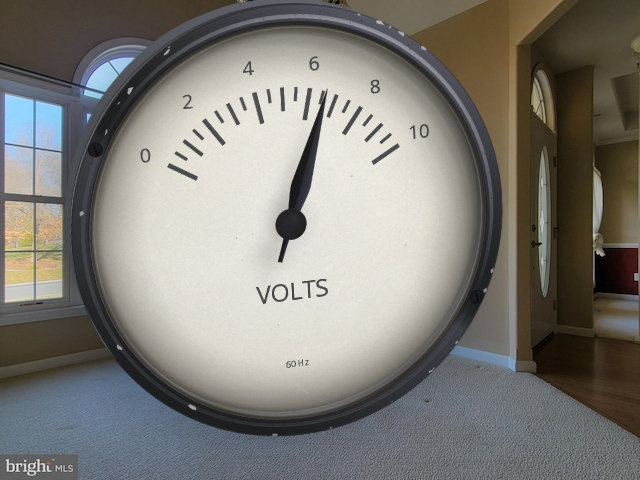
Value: 6.5; V
